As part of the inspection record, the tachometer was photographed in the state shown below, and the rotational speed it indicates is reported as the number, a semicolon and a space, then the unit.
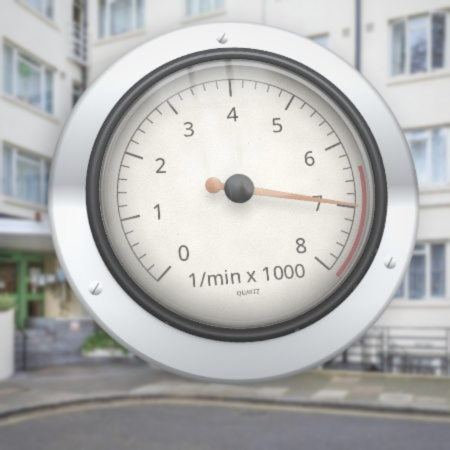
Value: 7000; rpm
